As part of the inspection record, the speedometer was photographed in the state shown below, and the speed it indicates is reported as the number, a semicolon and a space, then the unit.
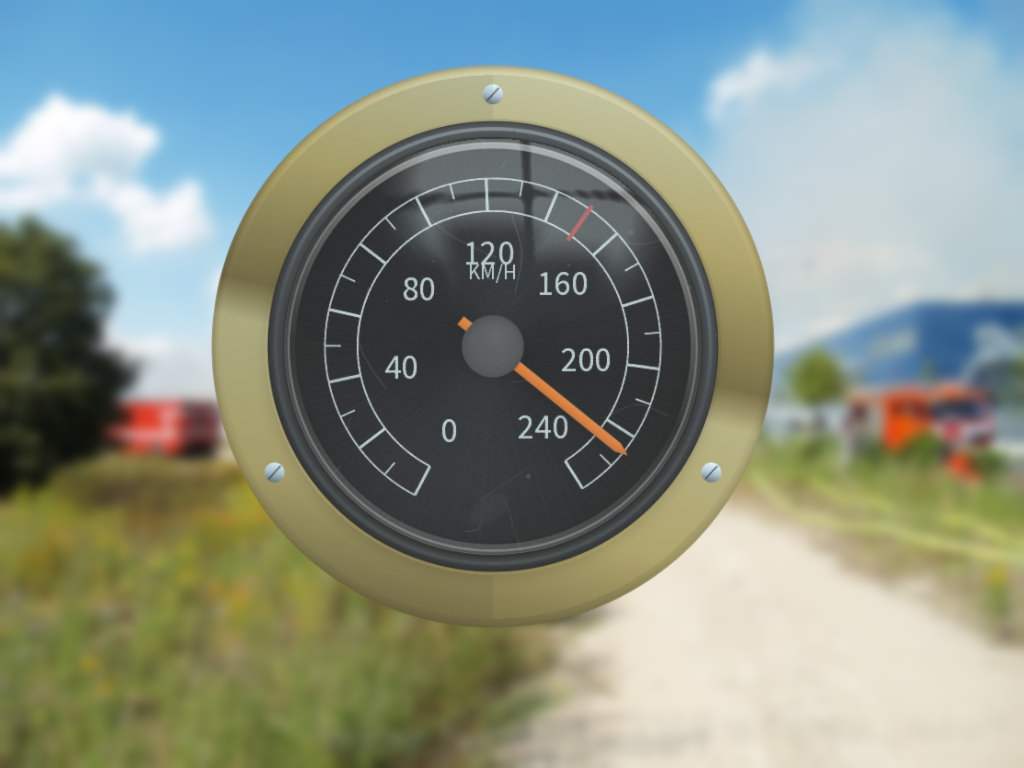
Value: 225; km/h
